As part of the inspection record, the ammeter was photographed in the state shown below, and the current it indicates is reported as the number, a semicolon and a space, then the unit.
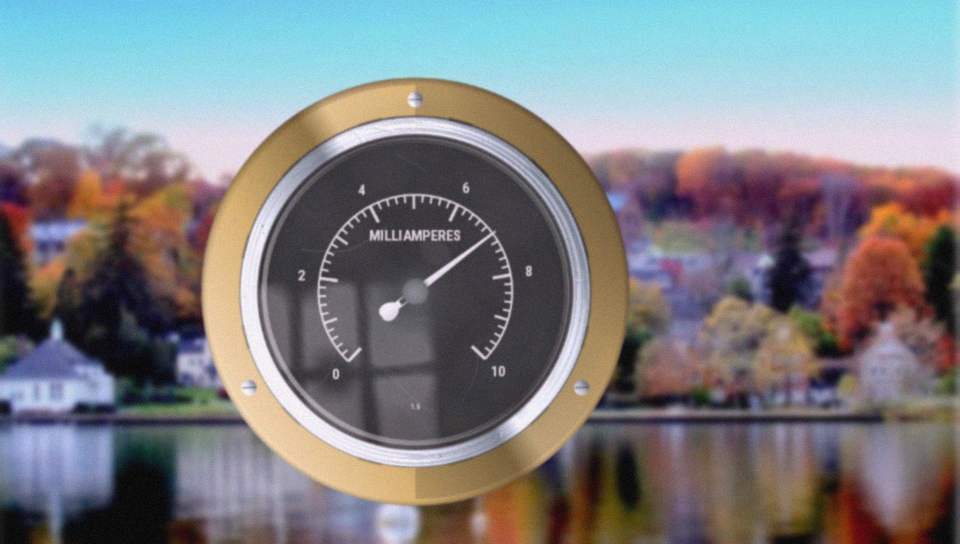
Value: 7; mA
